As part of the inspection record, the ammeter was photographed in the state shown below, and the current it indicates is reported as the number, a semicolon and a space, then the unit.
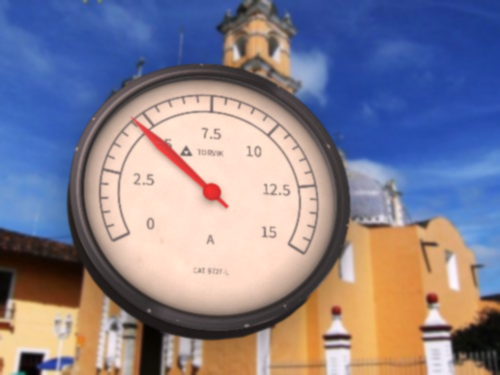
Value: 4.5; A
